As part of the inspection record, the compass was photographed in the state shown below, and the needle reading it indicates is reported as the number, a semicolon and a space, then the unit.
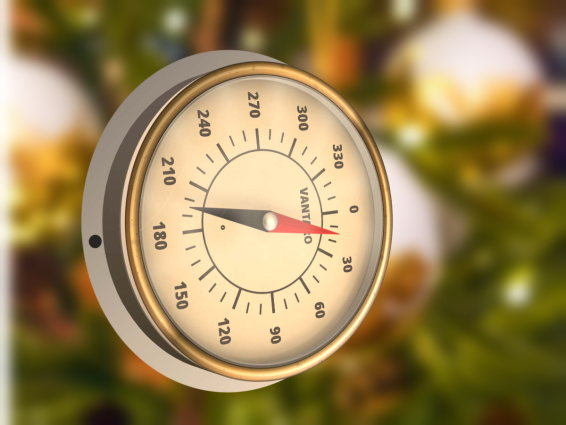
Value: 15; °
